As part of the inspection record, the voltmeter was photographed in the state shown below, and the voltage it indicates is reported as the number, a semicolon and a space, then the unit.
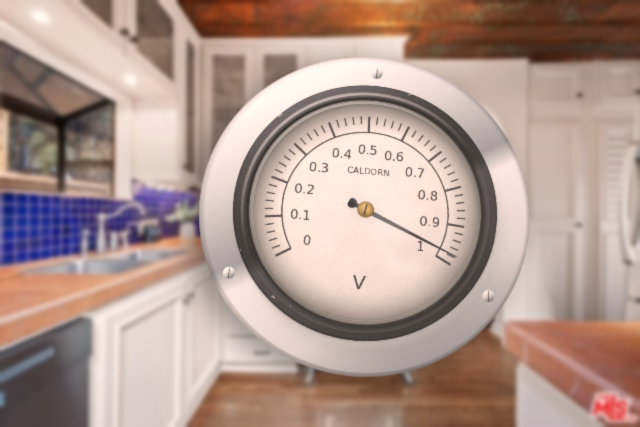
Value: 0.98; V
